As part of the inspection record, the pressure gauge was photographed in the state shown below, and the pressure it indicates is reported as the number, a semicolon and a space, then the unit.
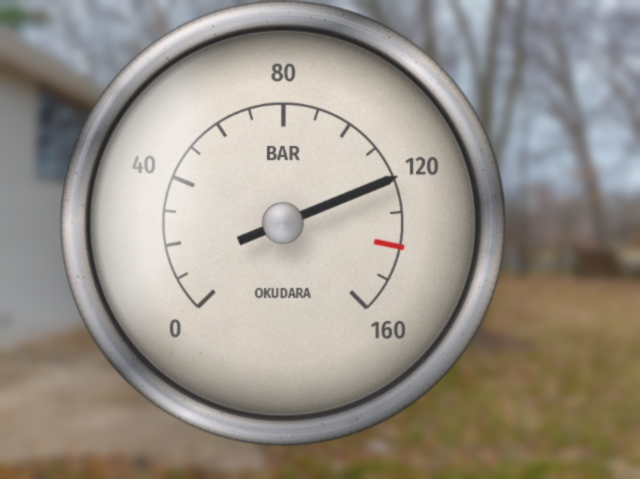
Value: 120; bar
